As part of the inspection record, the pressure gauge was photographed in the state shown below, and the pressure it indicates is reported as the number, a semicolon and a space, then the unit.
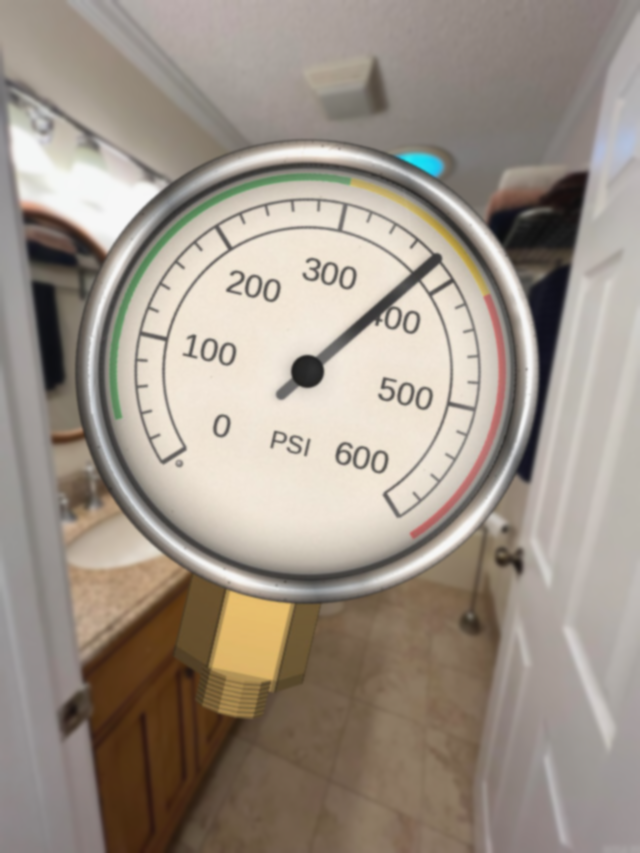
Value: 380; psi
